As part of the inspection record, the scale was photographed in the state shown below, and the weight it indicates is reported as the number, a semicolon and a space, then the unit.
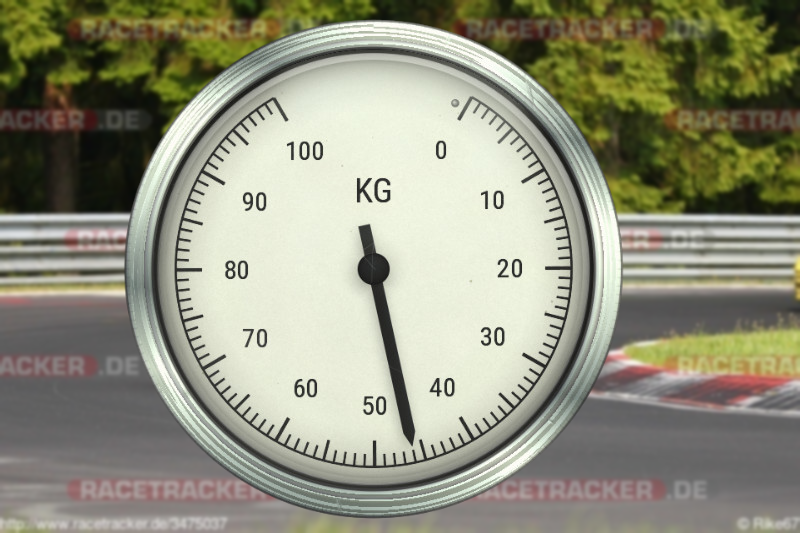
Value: 46; kg
